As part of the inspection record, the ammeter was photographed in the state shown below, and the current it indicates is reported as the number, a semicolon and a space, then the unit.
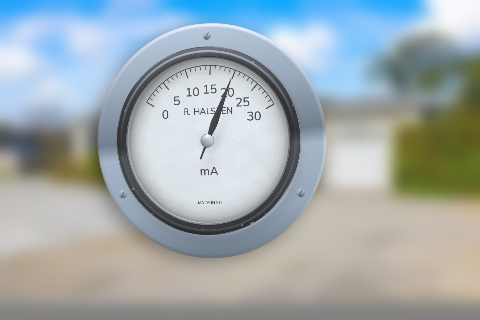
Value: 20; mA
